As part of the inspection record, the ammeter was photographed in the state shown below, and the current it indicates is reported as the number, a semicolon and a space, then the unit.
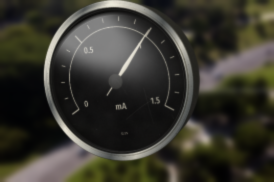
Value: 1; mA
